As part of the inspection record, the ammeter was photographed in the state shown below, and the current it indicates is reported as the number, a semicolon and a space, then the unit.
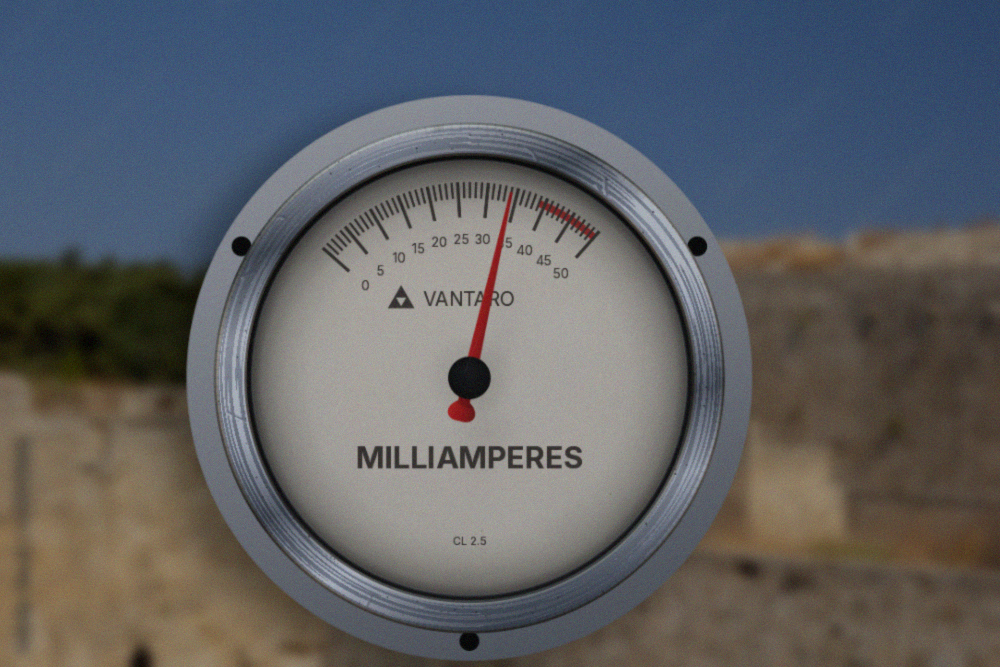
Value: 34; mA
